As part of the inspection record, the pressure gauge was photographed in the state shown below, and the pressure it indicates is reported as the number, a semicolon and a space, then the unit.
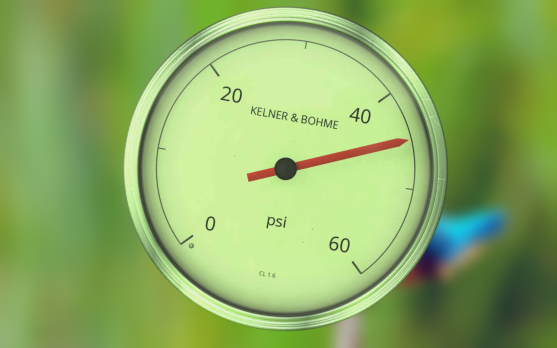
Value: 45; psi
